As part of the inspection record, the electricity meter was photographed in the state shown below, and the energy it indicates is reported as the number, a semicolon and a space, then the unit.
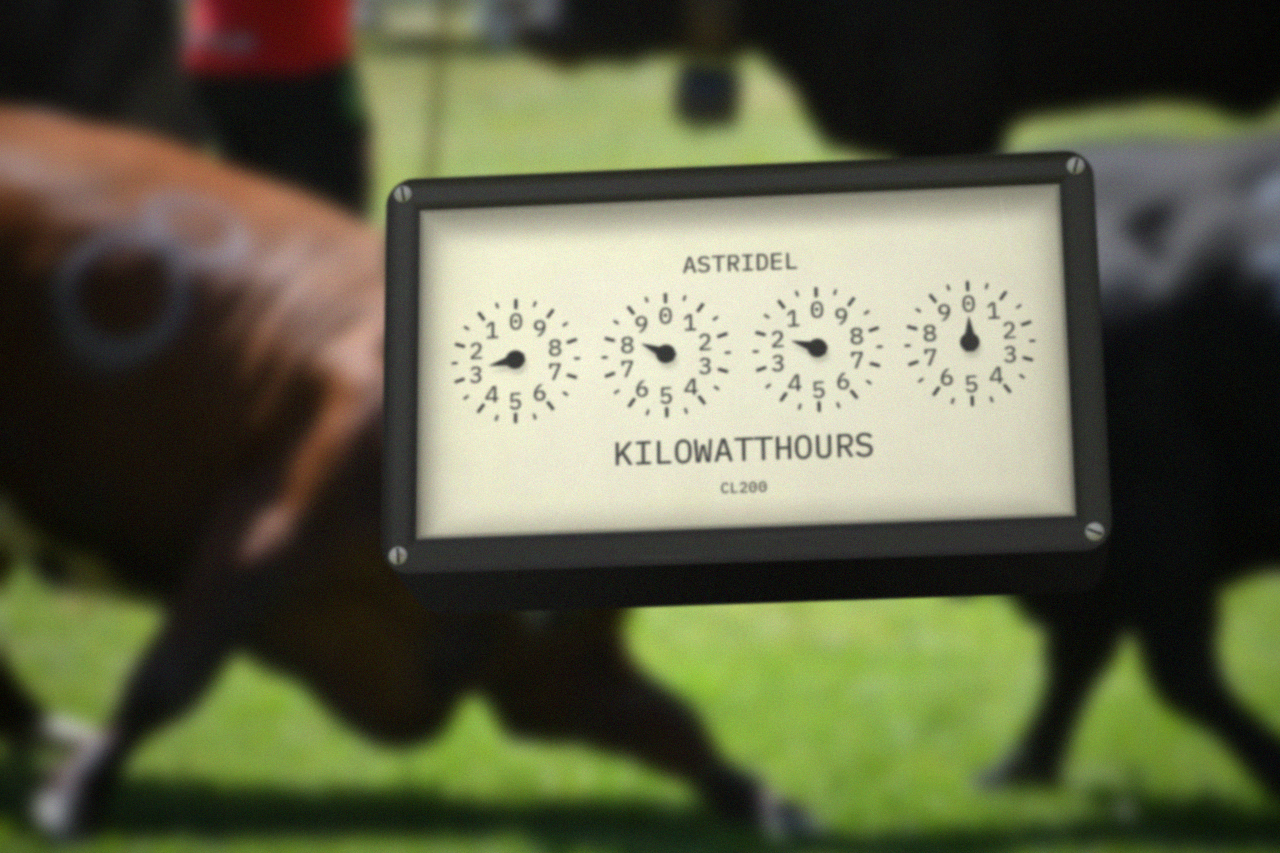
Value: 2820; kWh
